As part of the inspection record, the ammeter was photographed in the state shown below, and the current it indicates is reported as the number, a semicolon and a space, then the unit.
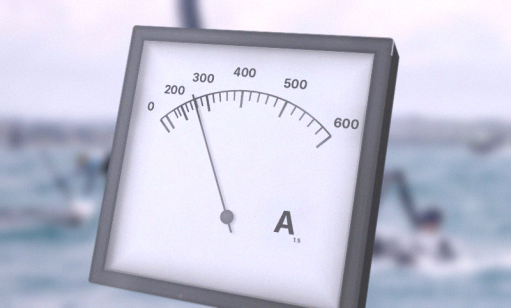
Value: 260; A
